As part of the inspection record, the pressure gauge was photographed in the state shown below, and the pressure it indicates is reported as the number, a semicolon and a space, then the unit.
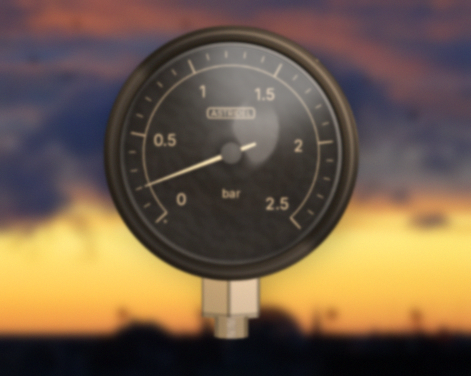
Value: 0.2; bar
